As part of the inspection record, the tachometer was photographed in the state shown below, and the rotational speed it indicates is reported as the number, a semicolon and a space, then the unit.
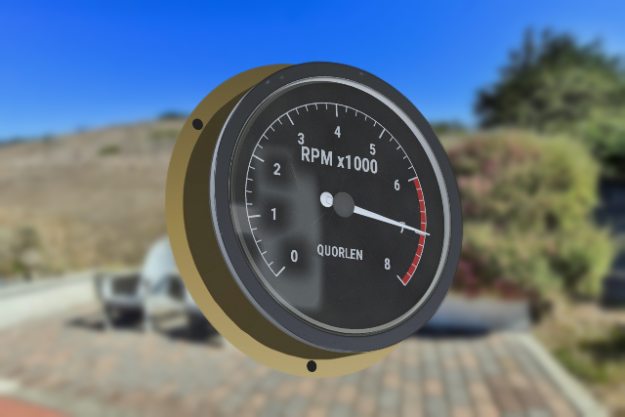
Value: 7000; rpm
